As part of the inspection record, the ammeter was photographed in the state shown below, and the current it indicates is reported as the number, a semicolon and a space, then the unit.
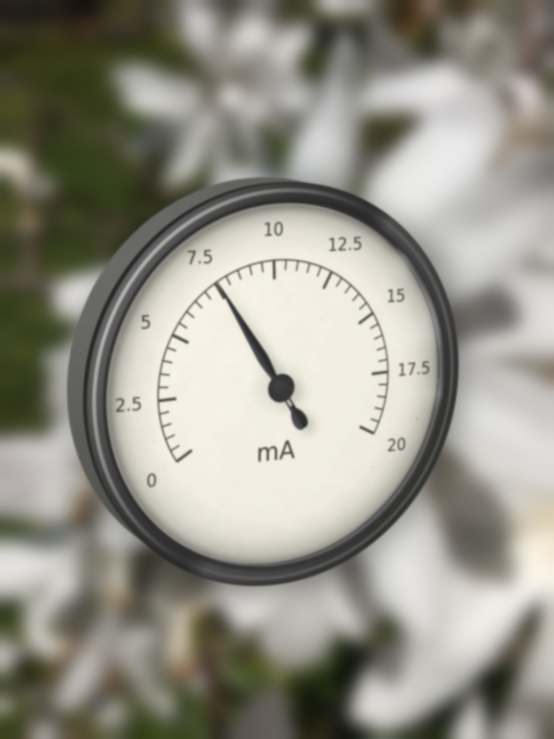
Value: 7.5; mA
